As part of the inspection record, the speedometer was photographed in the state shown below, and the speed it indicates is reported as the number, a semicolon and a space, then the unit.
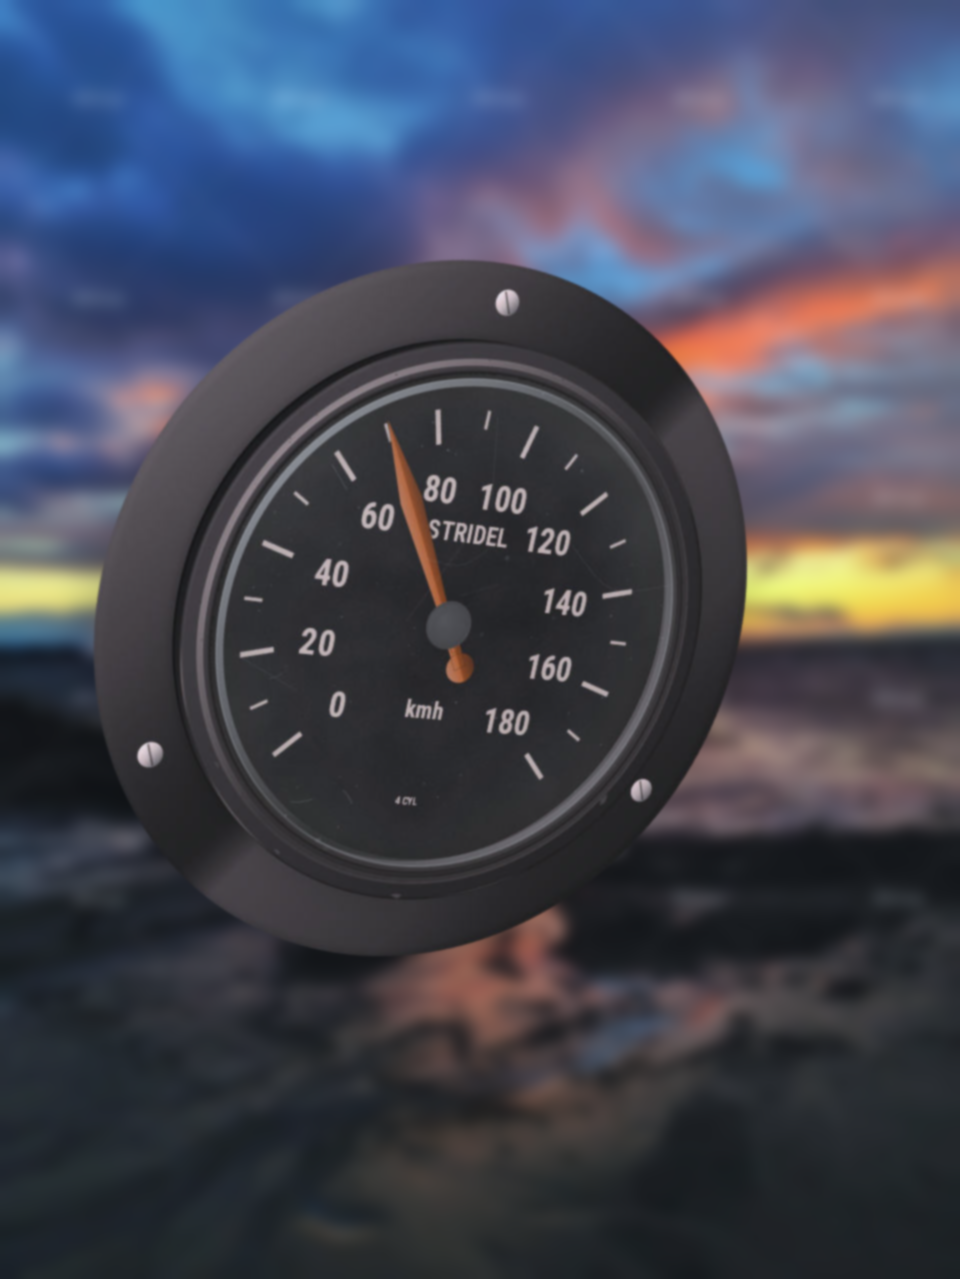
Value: 70; km/h
